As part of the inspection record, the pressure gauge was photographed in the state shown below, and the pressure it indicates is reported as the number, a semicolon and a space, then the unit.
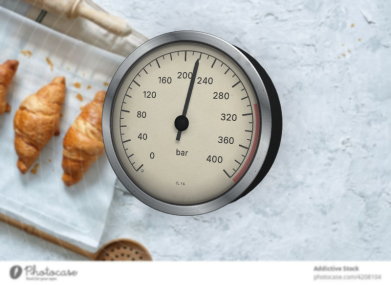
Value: 220; bar
